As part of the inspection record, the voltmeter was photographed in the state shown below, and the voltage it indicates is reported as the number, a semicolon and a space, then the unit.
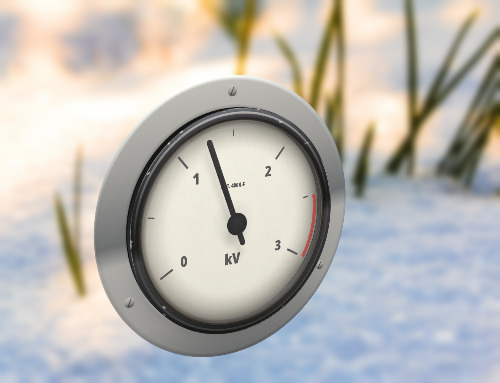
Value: 1.25; kV
